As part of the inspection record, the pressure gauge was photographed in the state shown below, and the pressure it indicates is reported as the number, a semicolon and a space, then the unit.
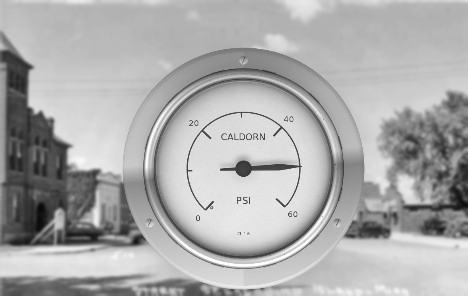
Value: 50; psi
